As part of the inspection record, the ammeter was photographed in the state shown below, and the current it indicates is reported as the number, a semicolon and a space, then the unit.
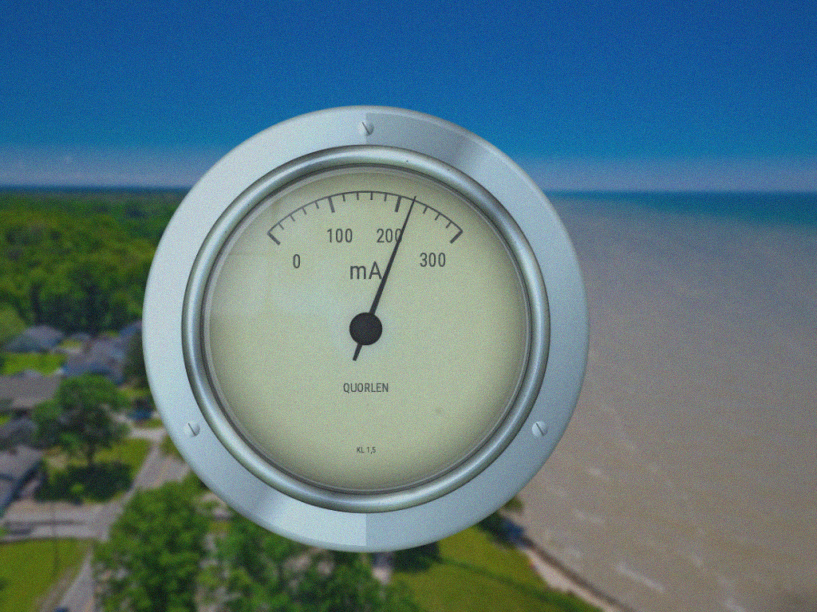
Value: 220; mA
